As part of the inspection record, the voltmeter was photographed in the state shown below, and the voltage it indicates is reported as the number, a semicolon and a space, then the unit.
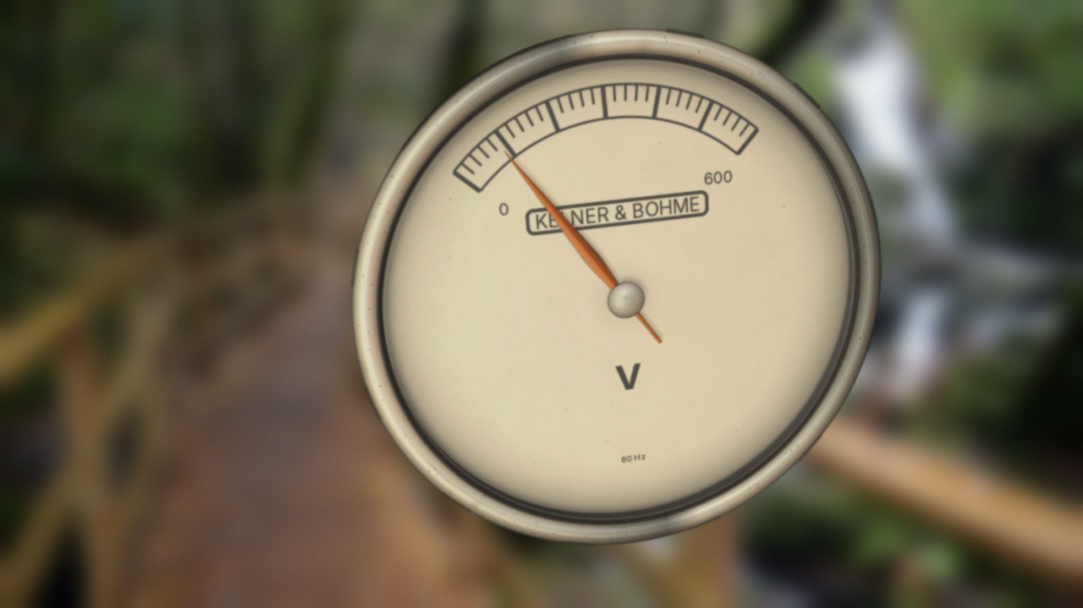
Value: 90; V
